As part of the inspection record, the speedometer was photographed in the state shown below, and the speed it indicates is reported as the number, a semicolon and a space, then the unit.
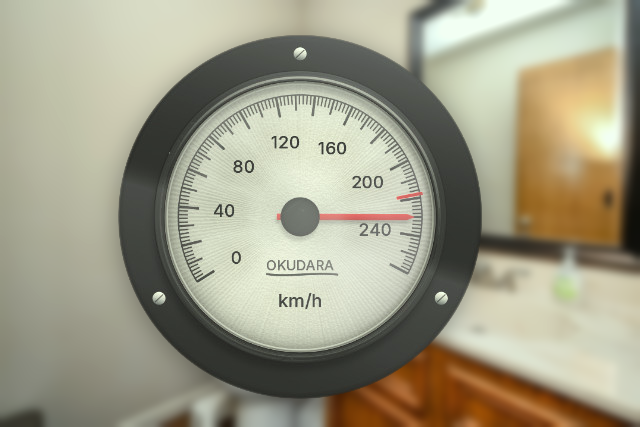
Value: 230; km/h
